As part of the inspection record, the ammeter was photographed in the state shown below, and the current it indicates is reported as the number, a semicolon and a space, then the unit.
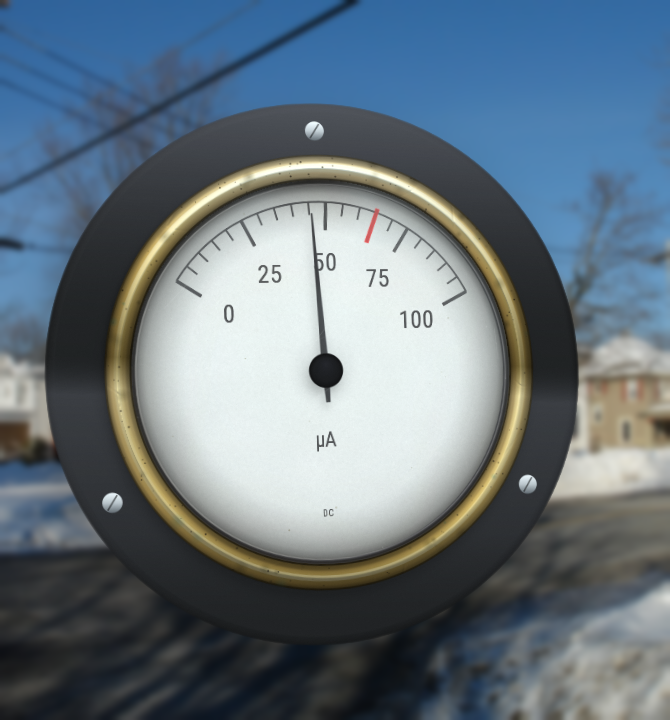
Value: 45; µA
